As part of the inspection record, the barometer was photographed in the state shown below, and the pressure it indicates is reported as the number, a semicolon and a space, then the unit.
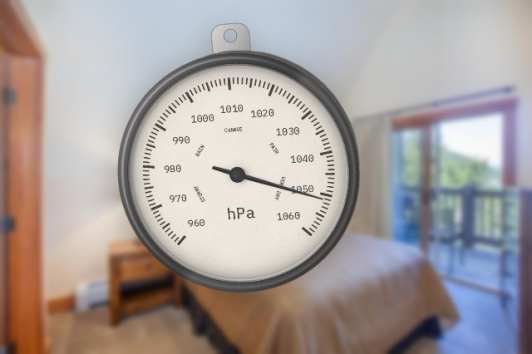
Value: 1051; hPa
